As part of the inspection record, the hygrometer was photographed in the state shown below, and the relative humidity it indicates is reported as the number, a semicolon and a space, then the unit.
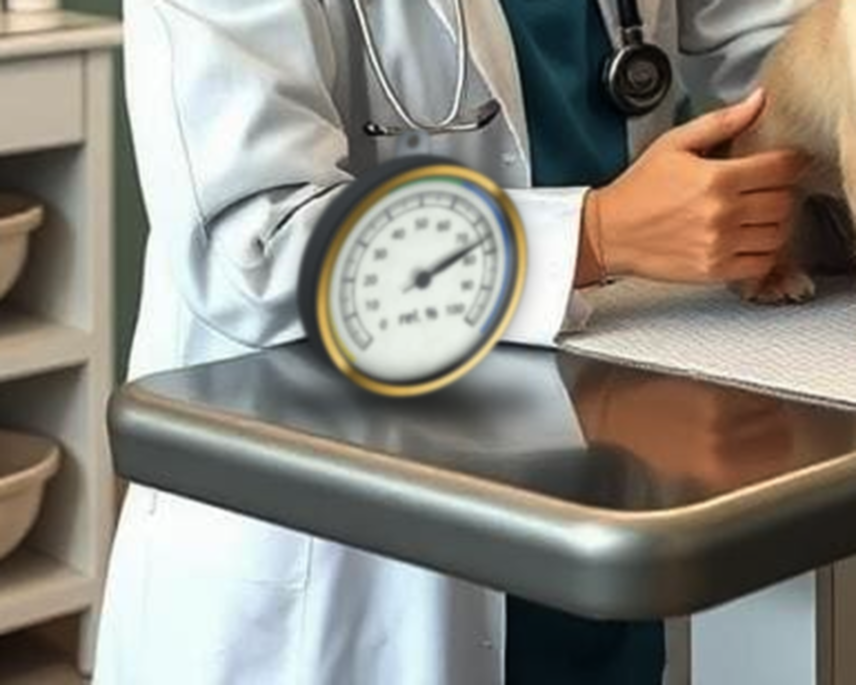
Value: 75; %
